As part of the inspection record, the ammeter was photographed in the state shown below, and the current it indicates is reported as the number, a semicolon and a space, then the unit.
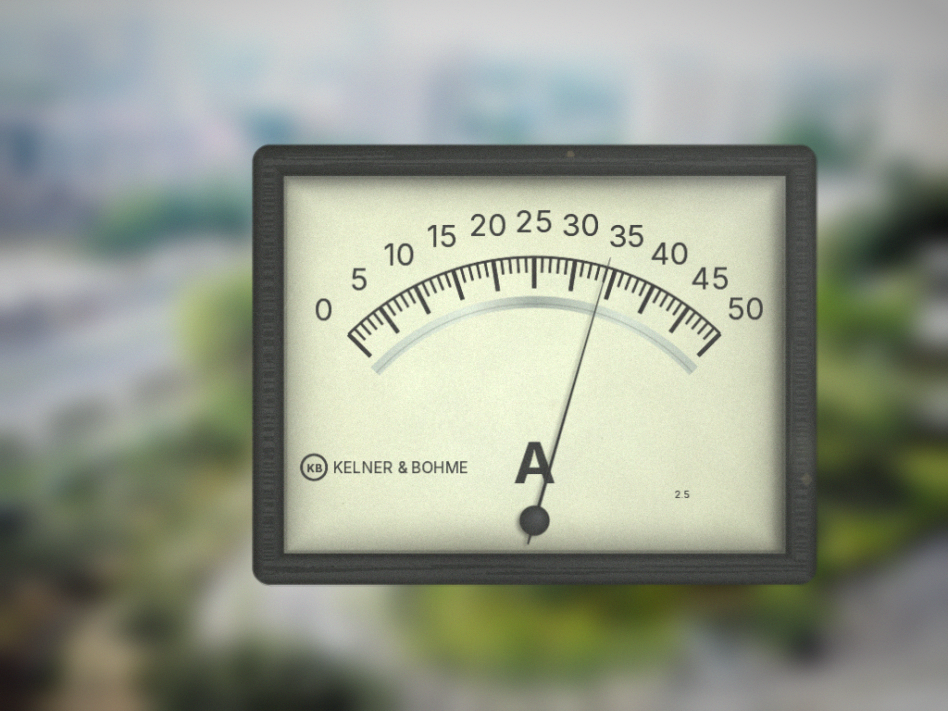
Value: 34; A
